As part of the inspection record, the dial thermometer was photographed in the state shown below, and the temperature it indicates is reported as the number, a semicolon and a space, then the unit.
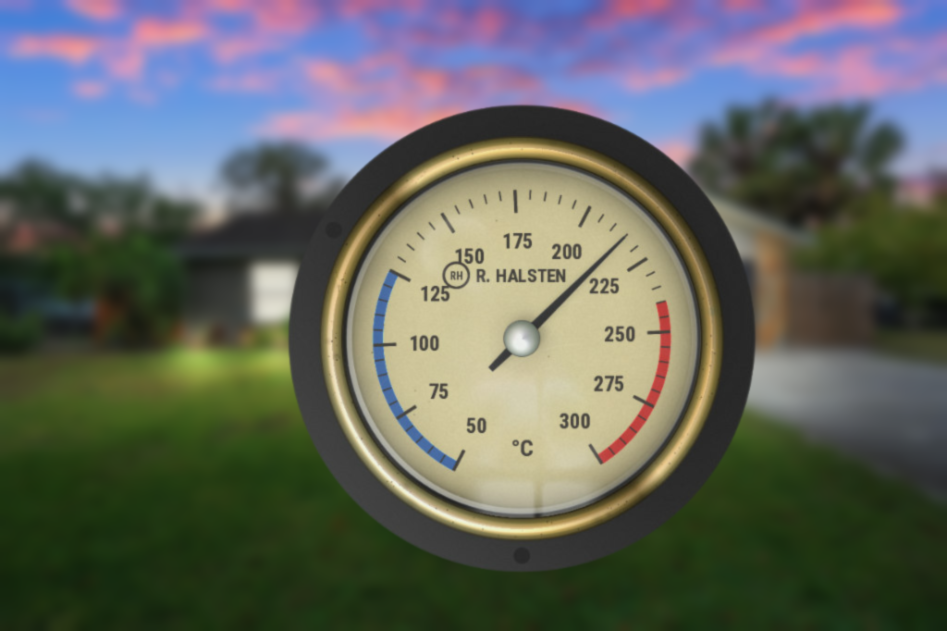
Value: 215; °C
